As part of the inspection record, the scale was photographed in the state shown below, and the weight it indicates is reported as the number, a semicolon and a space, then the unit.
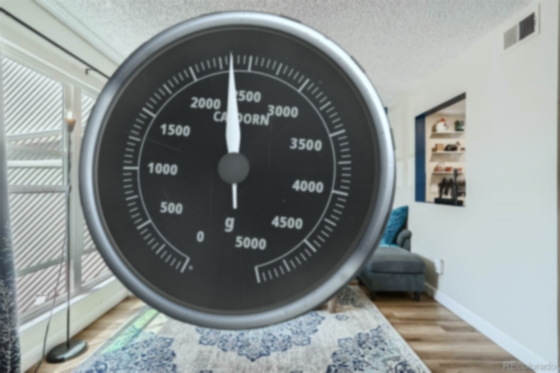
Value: 2350; g
